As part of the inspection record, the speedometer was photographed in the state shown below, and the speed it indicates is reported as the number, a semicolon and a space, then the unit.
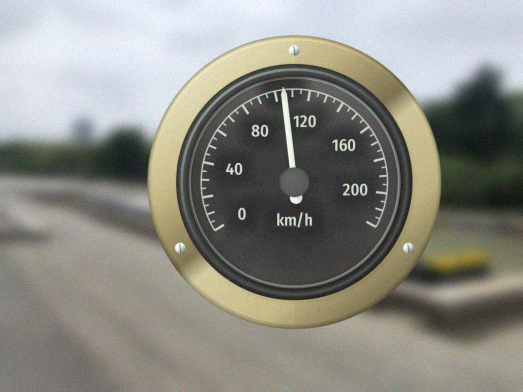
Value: 105; km/h
